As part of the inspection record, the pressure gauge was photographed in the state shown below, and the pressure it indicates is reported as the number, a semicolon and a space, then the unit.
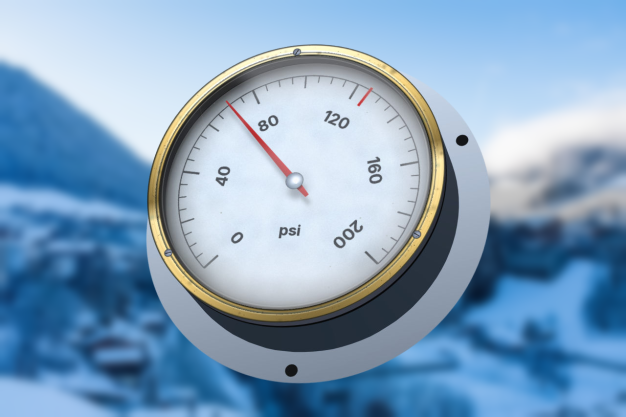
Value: 70; psi
